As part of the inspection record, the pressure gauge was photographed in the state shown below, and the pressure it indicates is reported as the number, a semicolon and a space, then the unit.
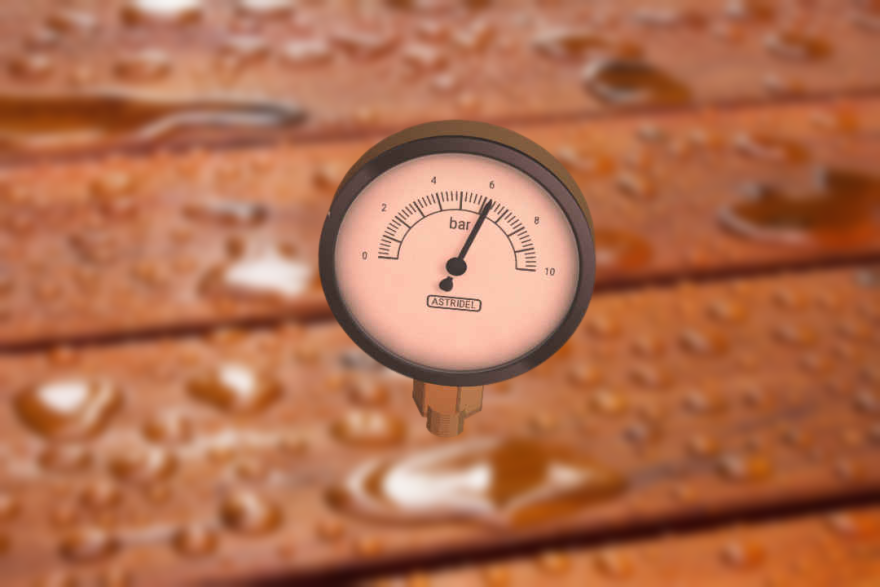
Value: 6.2; bar
